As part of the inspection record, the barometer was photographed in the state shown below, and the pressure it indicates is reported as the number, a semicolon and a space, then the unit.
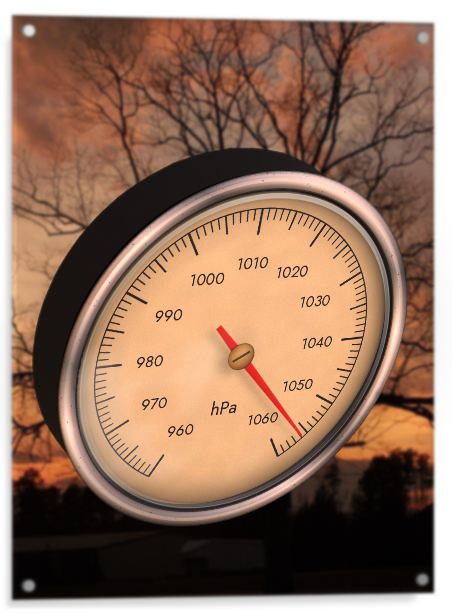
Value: 1056; hPa
